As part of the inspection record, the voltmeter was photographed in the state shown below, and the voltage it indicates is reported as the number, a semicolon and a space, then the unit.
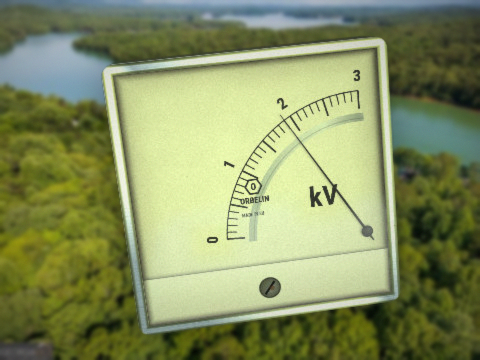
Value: 1.9; kV
